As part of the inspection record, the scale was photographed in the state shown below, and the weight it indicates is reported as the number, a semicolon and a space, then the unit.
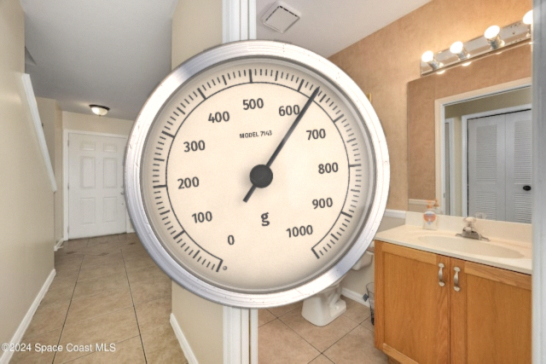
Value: 630; g
